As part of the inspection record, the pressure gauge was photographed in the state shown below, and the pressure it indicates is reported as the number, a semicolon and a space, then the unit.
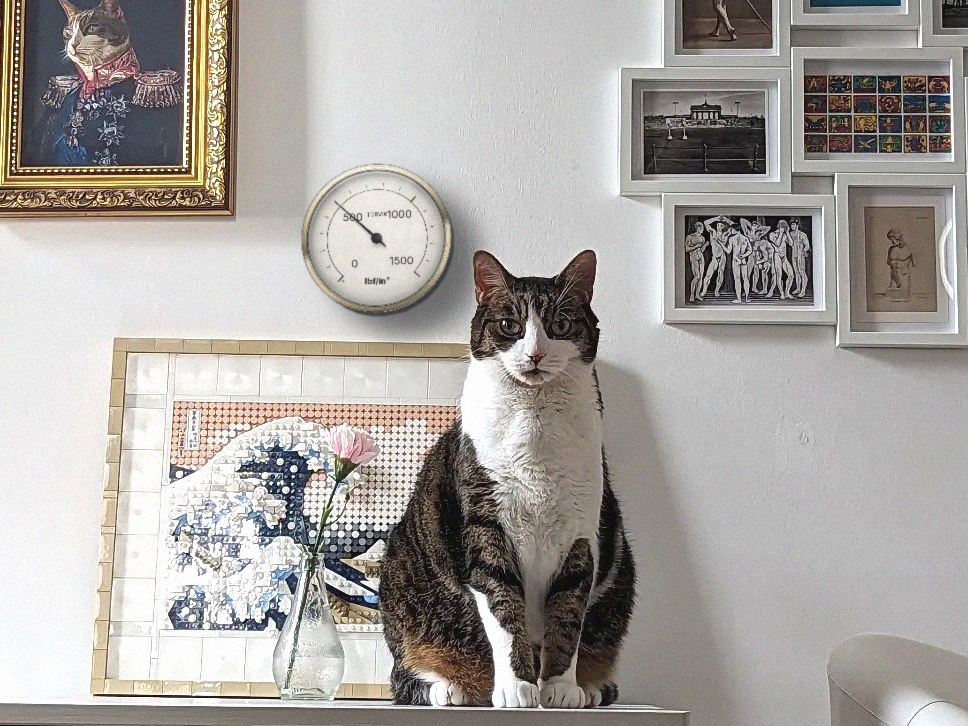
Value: 500; psi
